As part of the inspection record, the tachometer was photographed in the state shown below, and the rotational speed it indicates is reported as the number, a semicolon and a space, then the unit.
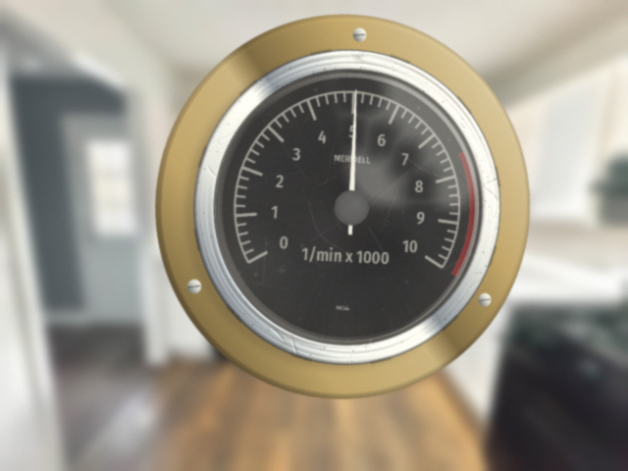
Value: 5000; rpm
